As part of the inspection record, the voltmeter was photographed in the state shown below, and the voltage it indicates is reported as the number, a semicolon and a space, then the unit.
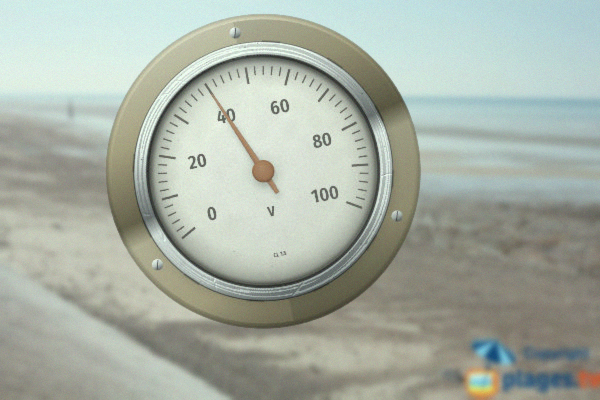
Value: 40; V
